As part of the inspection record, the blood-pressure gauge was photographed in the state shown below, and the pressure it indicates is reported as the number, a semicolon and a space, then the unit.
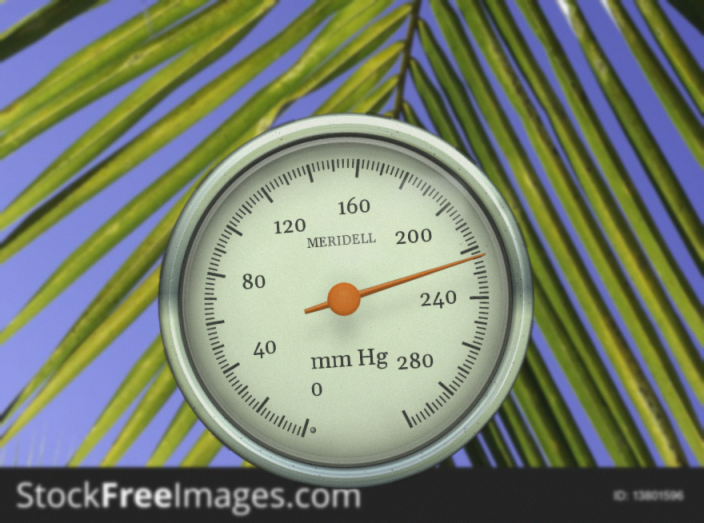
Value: 224; mmHg
